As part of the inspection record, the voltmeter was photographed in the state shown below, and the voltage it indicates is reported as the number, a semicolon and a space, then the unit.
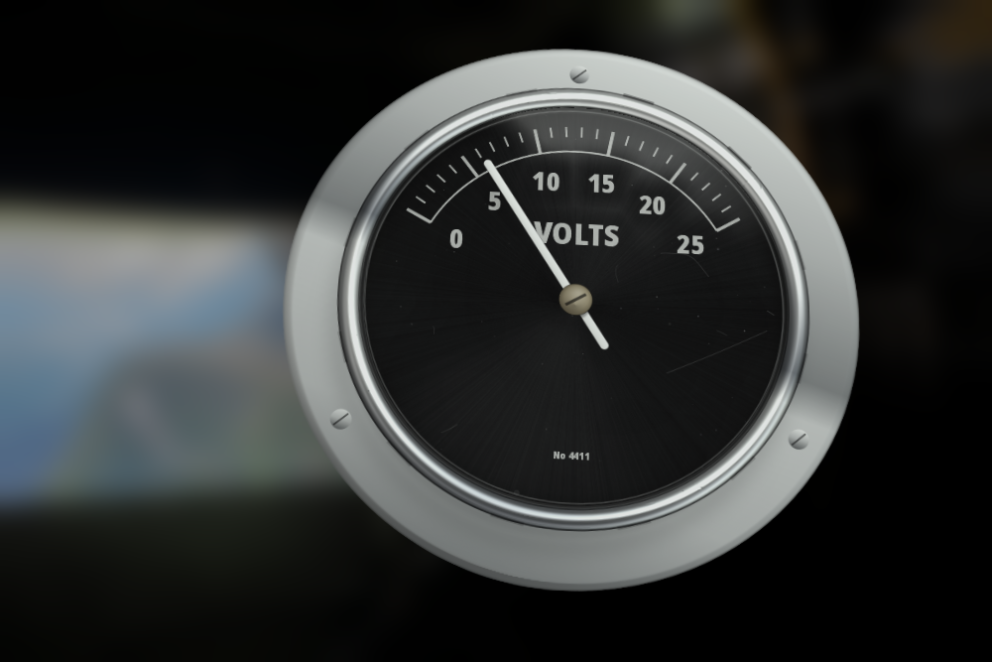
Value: 6; V
